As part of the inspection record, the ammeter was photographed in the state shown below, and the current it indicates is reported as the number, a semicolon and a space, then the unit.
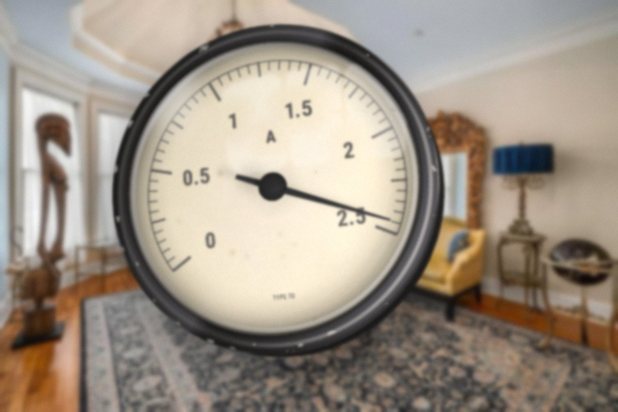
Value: 2.45; A
